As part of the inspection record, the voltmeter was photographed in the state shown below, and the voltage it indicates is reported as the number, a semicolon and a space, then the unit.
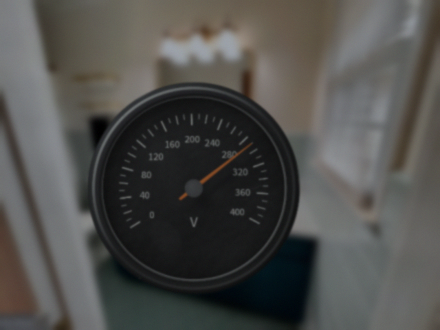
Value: 290; V
